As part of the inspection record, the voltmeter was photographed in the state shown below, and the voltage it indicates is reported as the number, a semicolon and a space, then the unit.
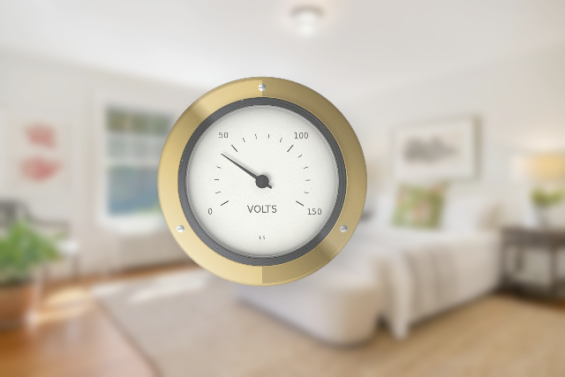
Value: 40; V
